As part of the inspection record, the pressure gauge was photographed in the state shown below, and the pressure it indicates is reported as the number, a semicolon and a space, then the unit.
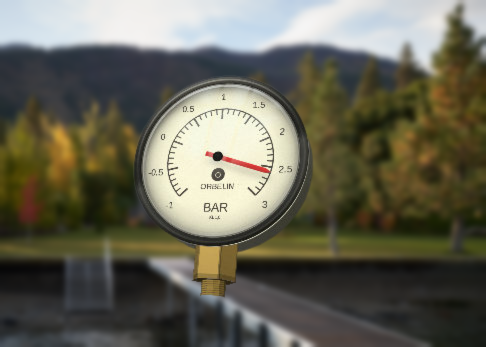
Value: 2.6; bar
